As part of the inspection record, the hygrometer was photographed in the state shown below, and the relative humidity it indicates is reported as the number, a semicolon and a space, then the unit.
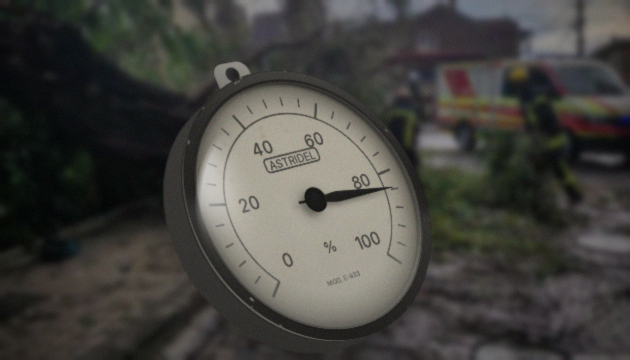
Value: 84; %
